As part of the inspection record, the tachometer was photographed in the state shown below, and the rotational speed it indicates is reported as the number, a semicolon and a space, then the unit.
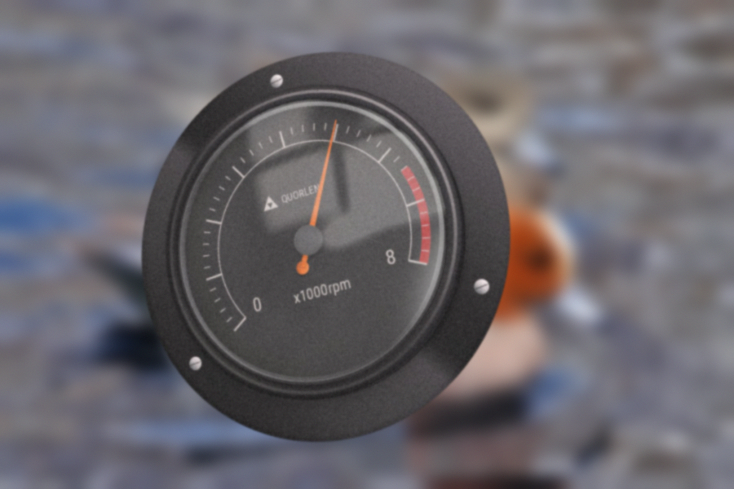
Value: 5000; rpm
